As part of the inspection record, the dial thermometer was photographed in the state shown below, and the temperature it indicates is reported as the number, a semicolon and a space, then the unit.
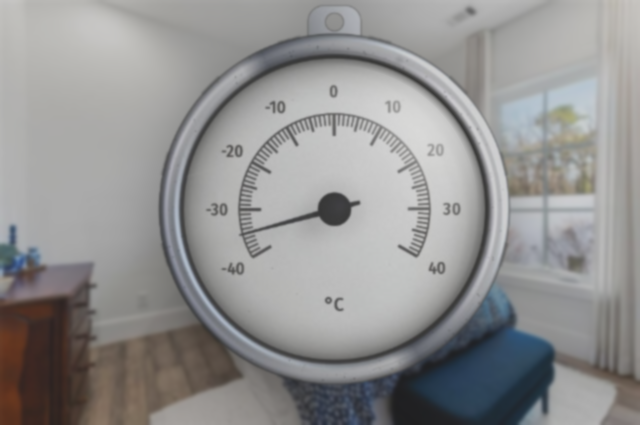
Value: -35; °C
